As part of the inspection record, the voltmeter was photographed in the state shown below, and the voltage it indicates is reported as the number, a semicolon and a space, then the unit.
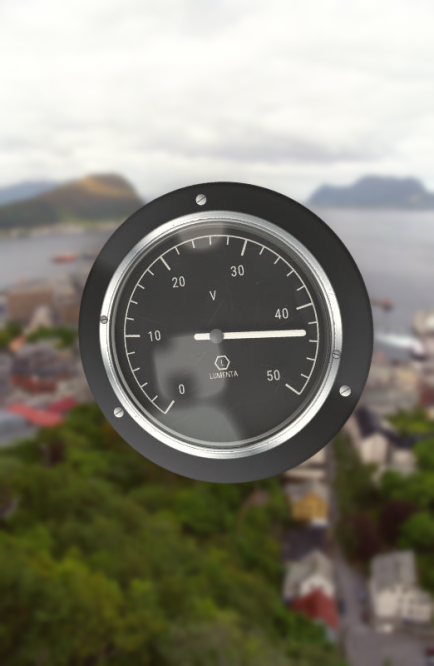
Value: 43; V
